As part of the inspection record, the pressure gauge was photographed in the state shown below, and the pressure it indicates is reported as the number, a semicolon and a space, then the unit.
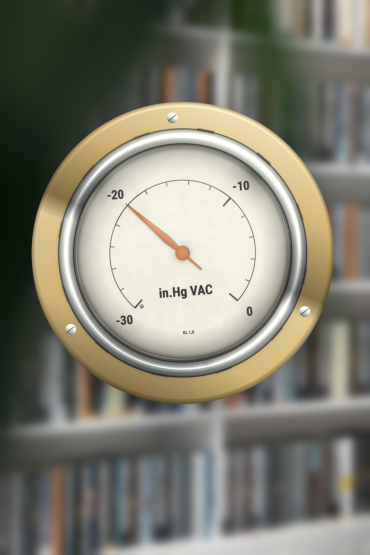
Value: -20; inHg
